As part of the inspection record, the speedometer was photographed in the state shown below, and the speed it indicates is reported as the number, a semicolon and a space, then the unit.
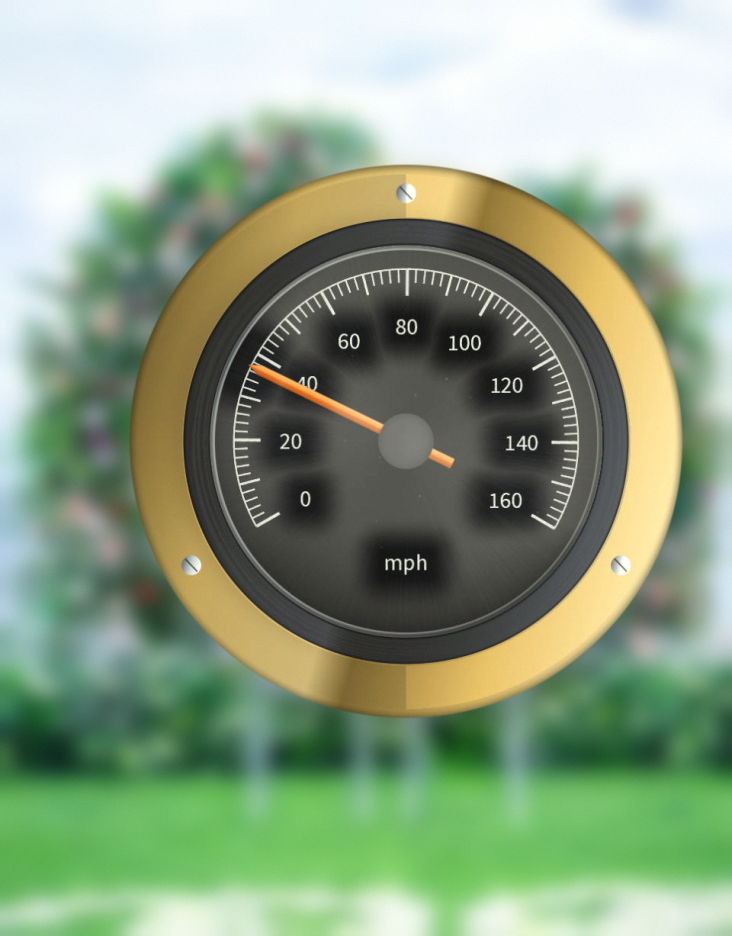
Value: 37; mph
